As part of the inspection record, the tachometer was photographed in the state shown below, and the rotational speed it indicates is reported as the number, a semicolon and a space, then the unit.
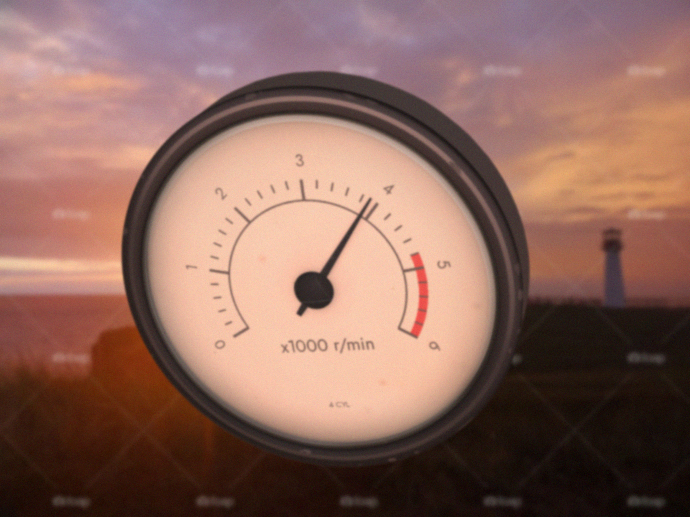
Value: 3900; rpm
